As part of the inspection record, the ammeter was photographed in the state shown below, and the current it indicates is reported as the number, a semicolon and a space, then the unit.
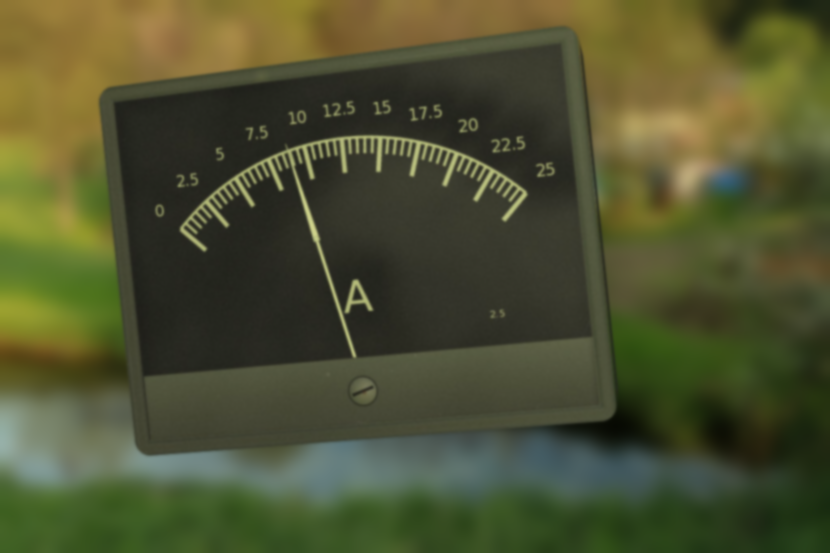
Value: 9; A
